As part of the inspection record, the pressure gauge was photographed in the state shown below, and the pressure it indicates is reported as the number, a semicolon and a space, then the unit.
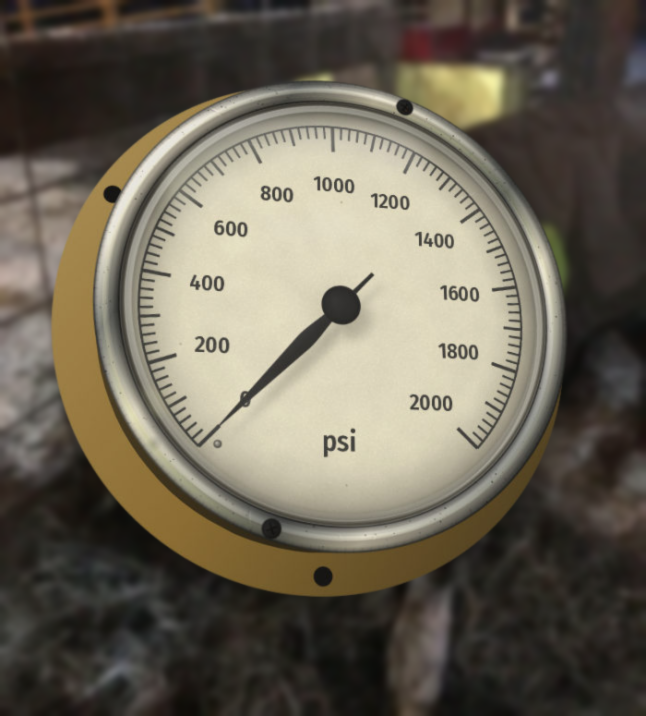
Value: 0; psi
